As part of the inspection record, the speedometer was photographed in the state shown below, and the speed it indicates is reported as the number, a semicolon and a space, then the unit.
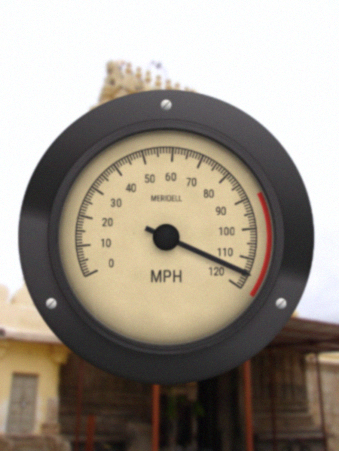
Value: 115; mph
